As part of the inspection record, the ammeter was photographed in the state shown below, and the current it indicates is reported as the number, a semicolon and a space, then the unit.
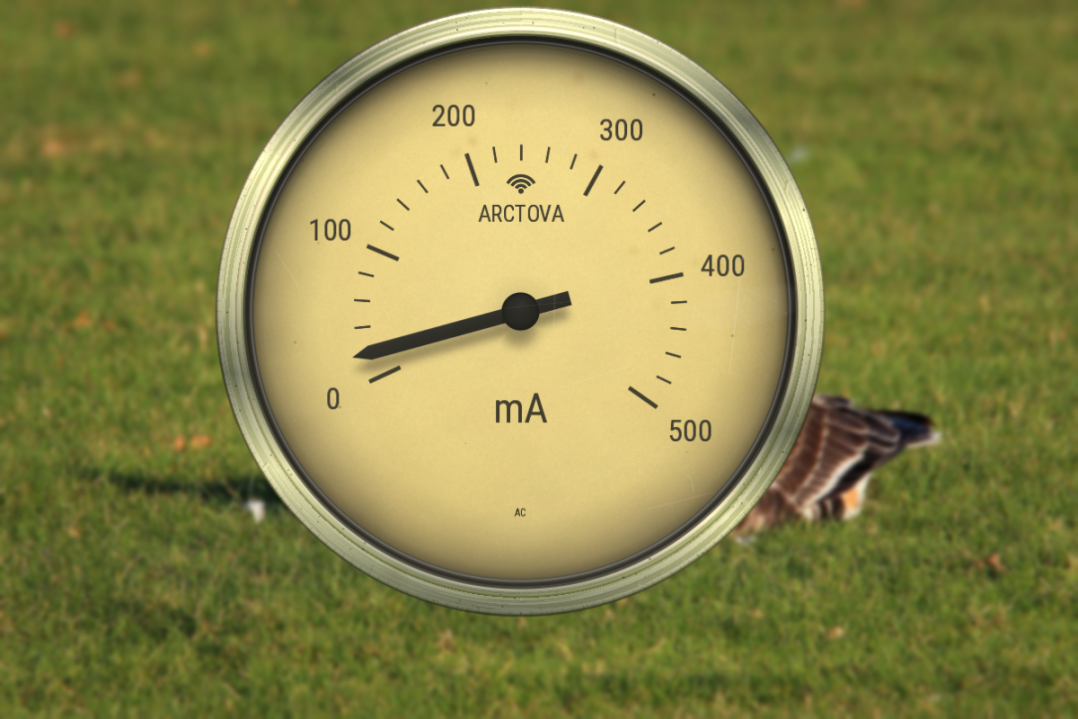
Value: 20; mA
